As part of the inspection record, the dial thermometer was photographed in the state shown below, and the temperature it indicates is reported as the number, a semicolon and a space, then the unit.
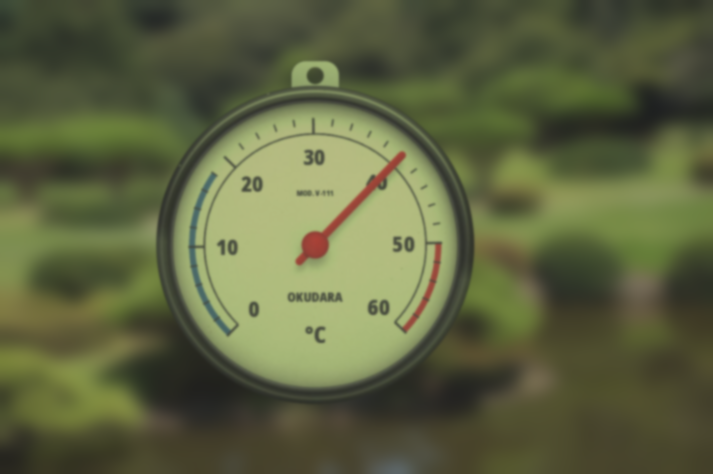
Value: 40; °C
